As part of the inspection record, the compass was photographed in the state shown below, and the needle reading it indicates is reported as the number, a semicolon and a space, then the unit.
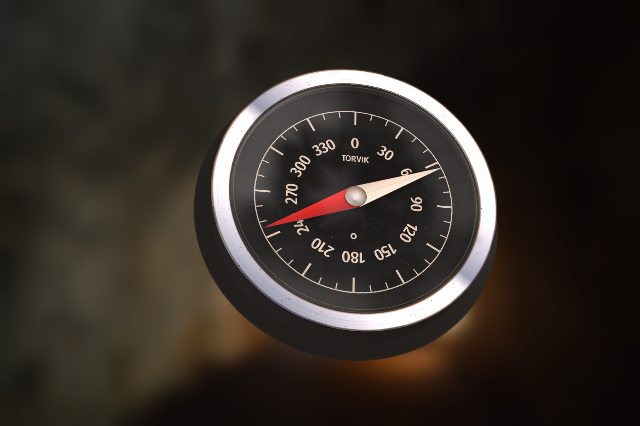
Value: 245; °
